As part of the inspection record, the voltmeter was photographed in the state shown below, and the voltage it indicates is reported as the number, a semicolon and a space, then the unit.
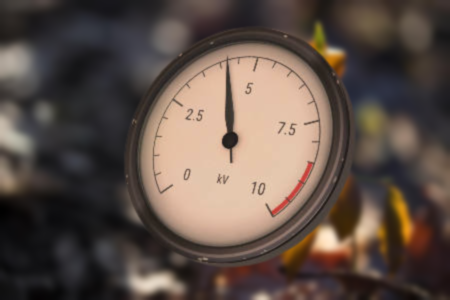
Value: 4.25; kV
